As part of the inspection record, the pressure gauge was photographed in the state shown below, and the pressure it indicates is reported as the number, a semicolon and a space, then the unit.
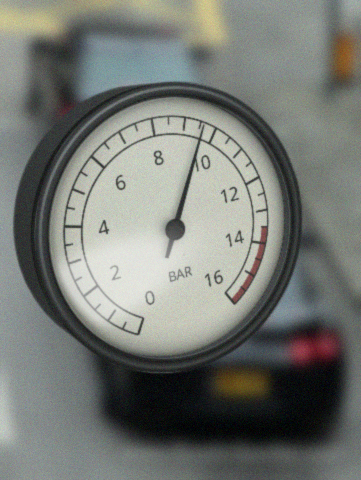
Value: 9.5; bar
